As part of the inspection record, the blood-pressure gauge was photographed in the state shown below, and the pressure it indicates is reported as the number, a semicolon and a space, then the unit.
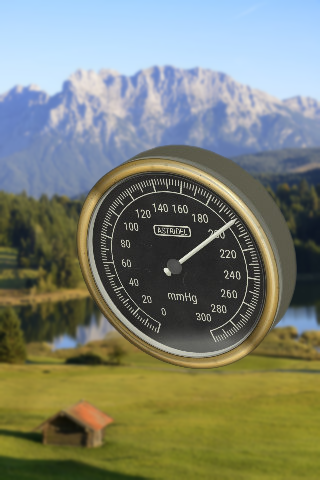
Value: 200; mmHg
